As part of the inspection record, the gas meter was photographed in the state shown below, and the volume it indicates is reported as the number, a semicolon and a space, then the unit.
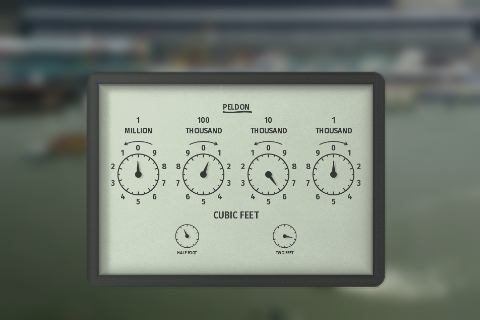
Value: 6000; ft³
